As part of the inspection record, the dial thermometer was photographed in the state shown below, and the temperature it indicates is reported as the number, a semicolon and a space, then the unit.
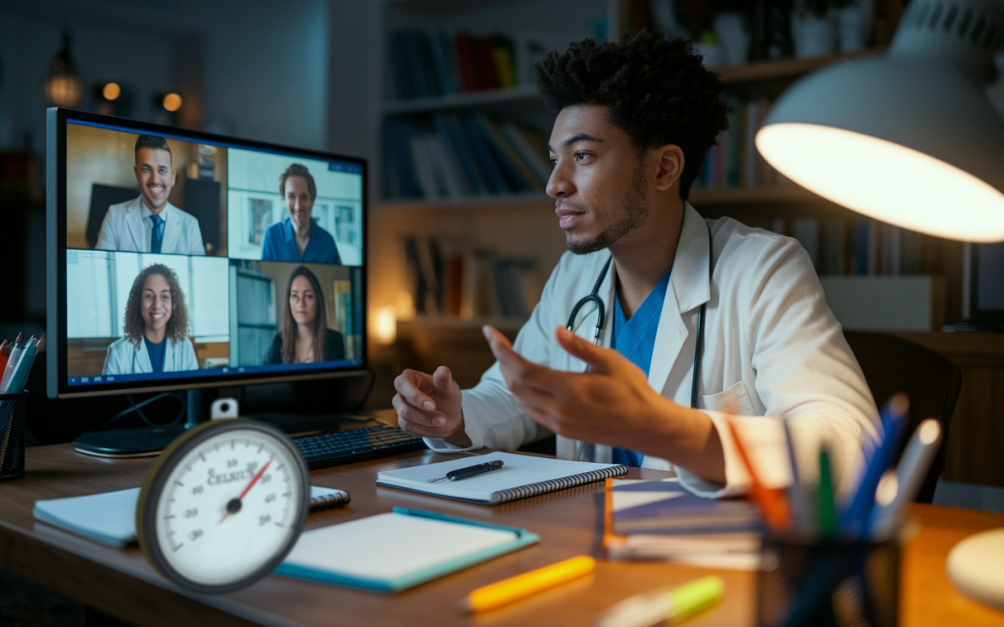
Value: 25; °C
